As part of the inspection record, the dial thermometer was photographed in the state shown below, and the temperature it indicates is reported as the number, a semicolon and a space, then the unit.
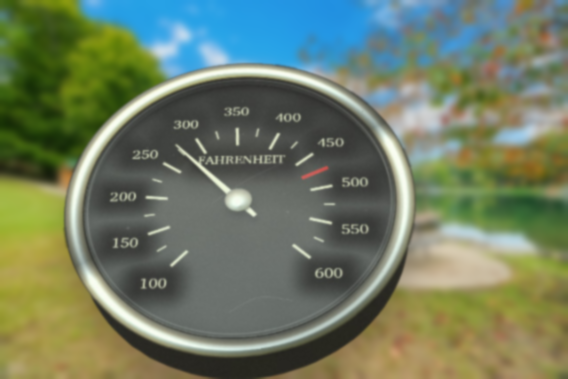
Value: 275; °F
